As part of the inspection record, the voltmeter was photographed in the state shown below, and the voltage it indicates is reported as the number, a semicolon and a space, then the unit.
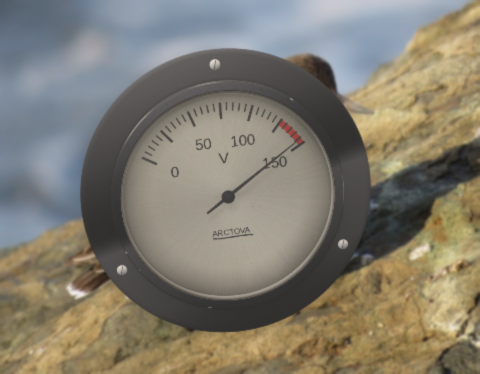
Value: 145; V
